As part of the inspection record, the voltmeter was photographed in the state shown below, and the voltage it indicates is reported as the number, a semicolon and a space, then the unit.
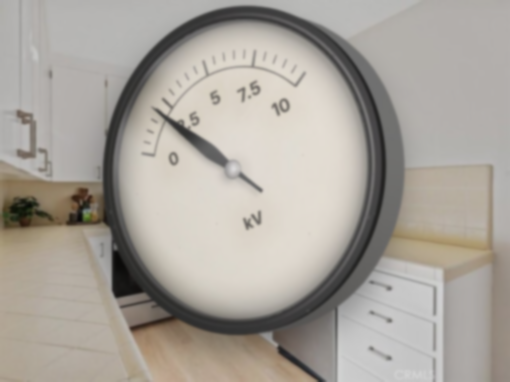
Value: 2; kV
